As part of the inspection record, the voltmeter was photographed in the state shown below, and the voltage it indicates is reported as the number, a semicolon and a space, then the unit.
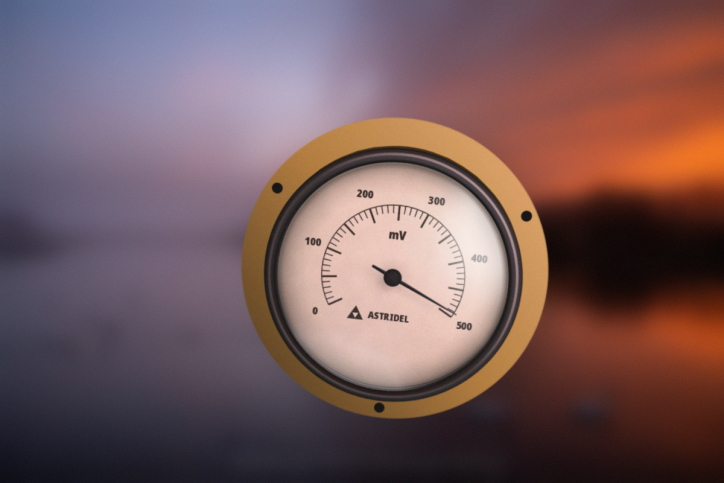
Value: 490; mV
